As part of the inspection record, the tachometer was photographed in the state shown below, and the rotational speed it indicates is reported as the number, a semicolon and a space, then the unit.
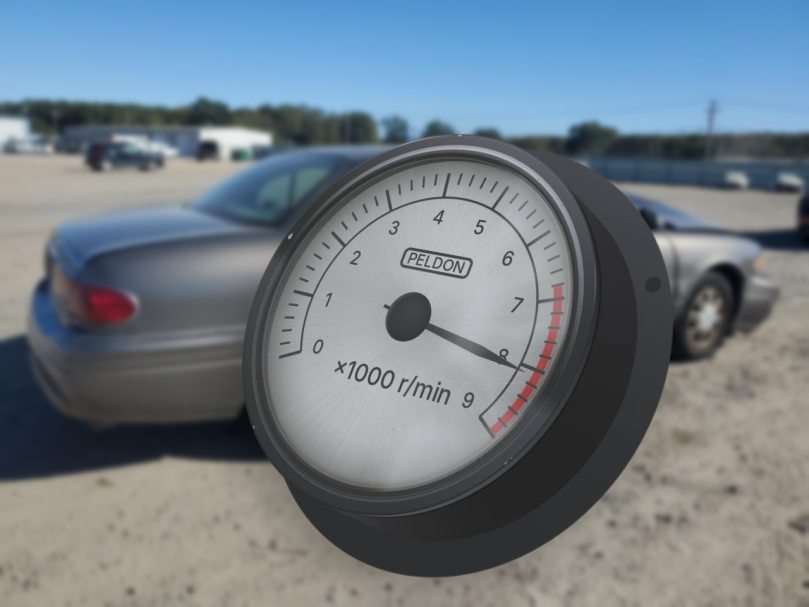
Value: 8100; rpm
